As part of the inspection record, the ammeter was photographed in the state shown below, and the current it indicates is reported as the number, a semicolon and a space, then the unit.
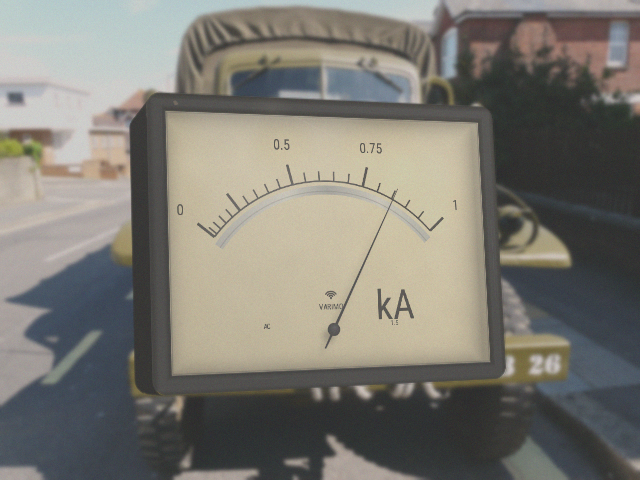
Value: 0.85; kA
